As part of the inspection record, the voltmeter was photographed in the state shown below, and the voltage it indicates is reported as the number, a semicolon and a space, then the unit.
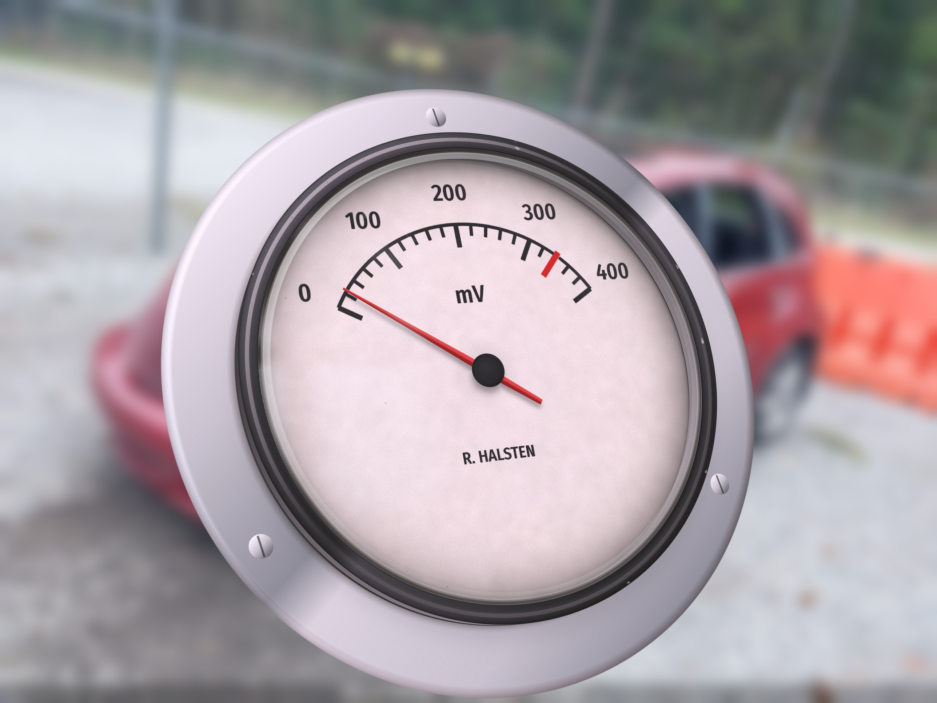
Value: 20; mV
